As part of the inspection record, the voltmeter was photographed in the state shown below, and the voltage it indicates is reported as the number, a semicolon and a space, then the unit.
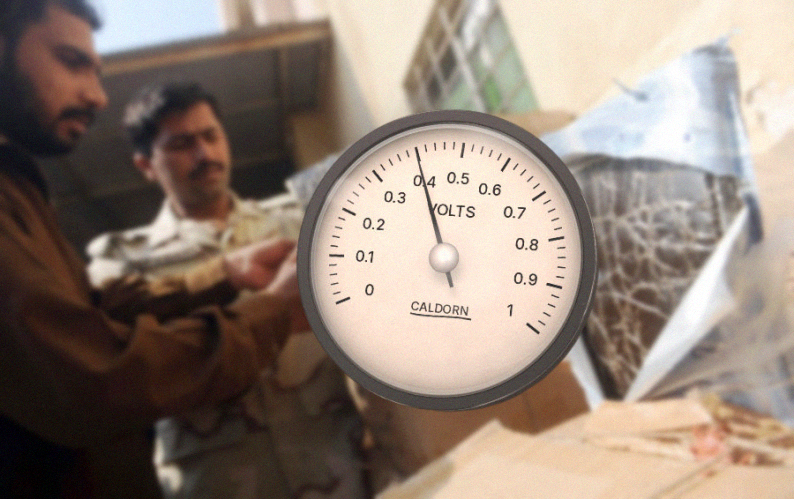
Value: 0.4; V
